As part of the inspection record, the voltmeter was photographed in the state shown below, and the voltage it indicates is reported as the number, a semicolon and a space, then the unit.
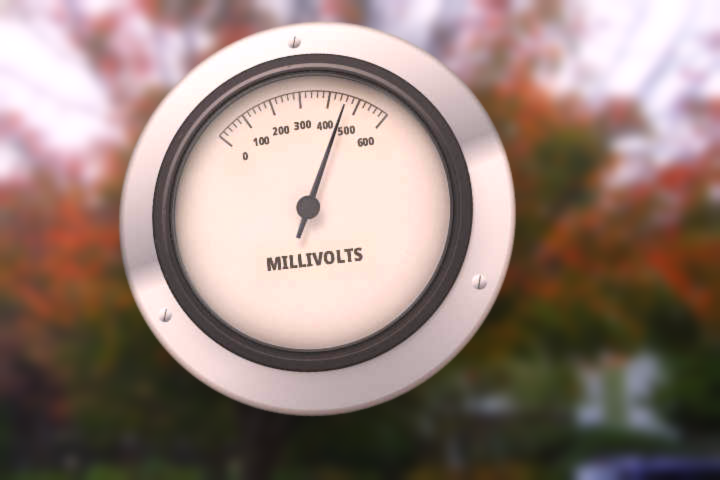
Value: 460; mV
